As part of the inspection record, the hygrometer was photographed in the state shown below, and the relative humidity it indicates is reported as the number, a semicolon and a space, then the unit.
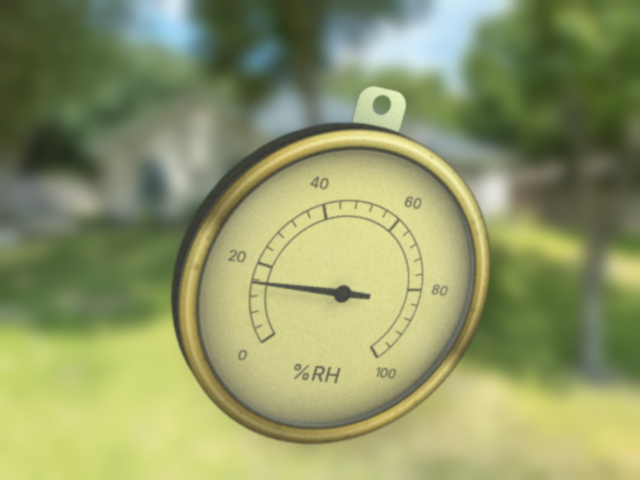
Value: 16; %
